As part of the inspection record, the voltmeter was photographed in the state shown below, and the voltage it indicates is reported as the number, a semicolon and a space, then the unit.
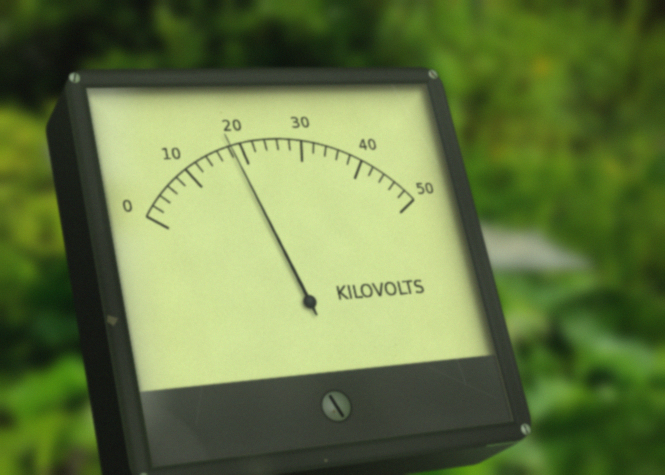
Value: 18; kV
